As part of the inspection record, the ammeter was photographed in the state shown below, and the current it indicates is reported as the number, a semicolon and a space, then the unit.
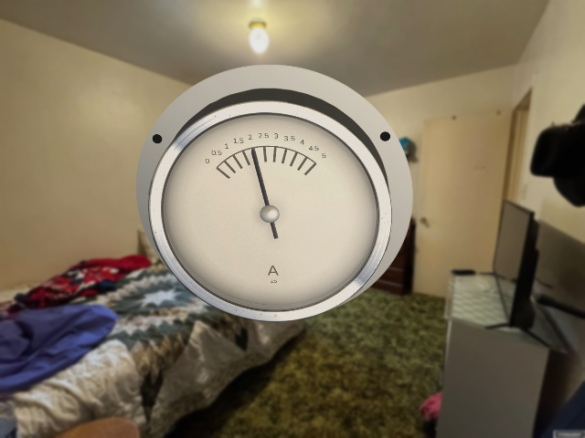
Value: 2; A
